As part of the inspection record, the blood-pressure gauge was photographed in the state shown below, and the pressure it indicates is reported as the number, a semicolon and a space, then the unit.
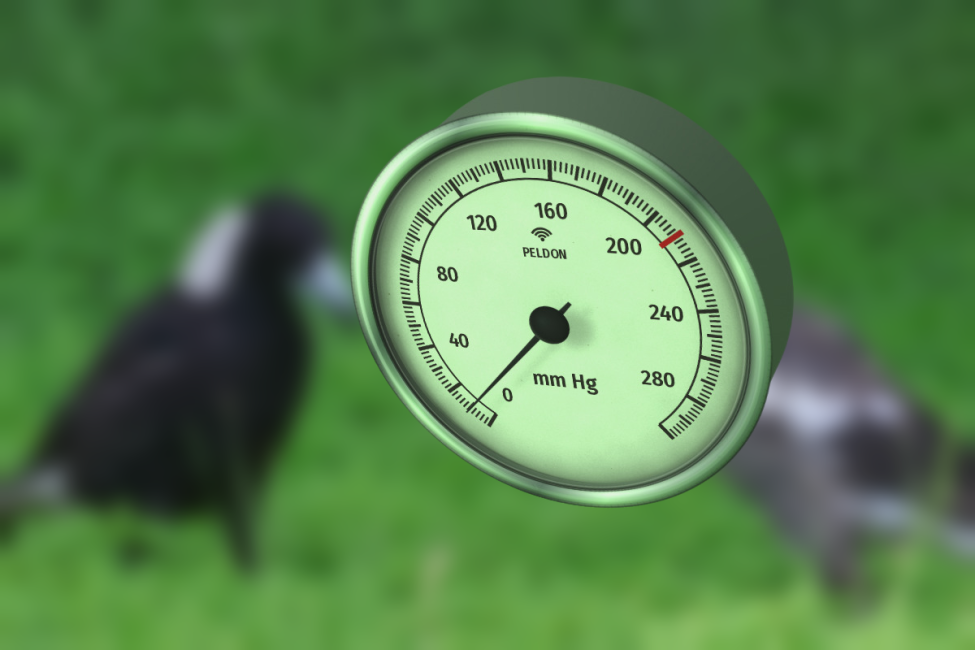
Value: 10; mmHg
